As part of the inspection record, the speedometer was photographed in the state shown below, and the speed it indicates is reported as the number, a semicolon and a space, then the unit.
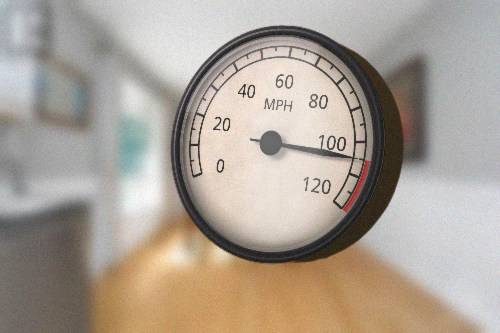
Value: 105; mph
